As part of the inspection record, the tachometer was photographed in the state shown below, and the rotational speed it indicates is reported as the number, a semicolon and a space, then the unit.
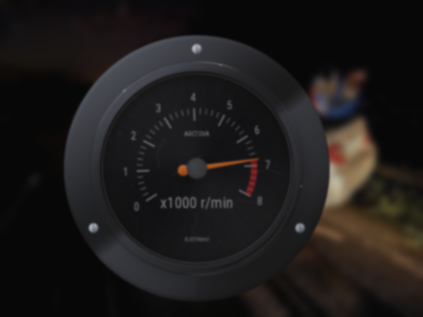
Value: 6800; rpm
